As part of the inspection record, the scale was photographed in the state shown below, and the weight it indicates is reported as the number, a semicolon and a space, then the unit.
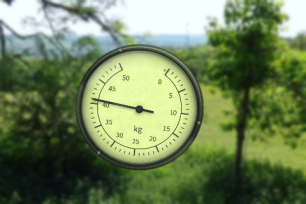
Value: 41; kg
